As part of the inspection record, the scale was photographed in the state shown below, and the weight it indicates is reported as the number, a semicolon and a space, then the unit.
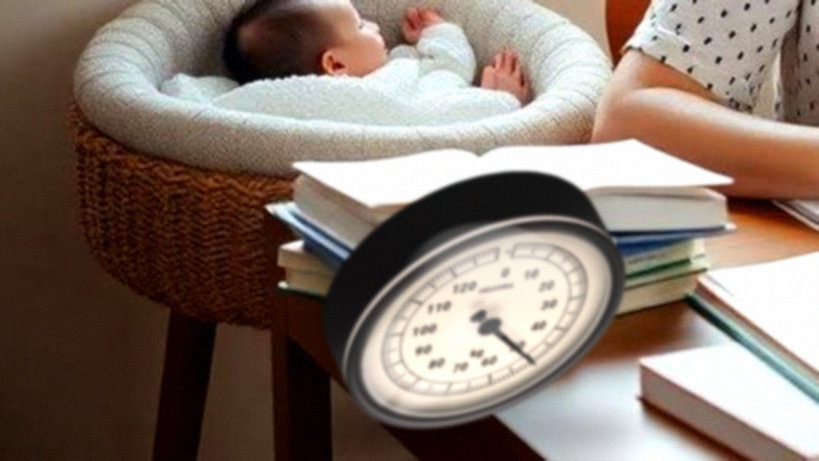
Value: 50; kg
